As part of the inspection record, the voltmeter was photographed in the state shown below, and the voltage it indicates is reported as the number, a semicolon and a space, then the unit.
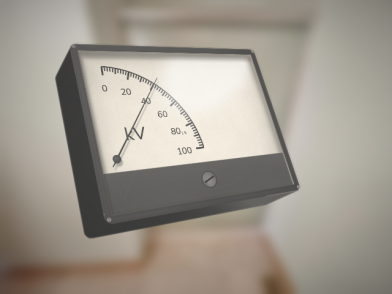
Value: 40; kV
